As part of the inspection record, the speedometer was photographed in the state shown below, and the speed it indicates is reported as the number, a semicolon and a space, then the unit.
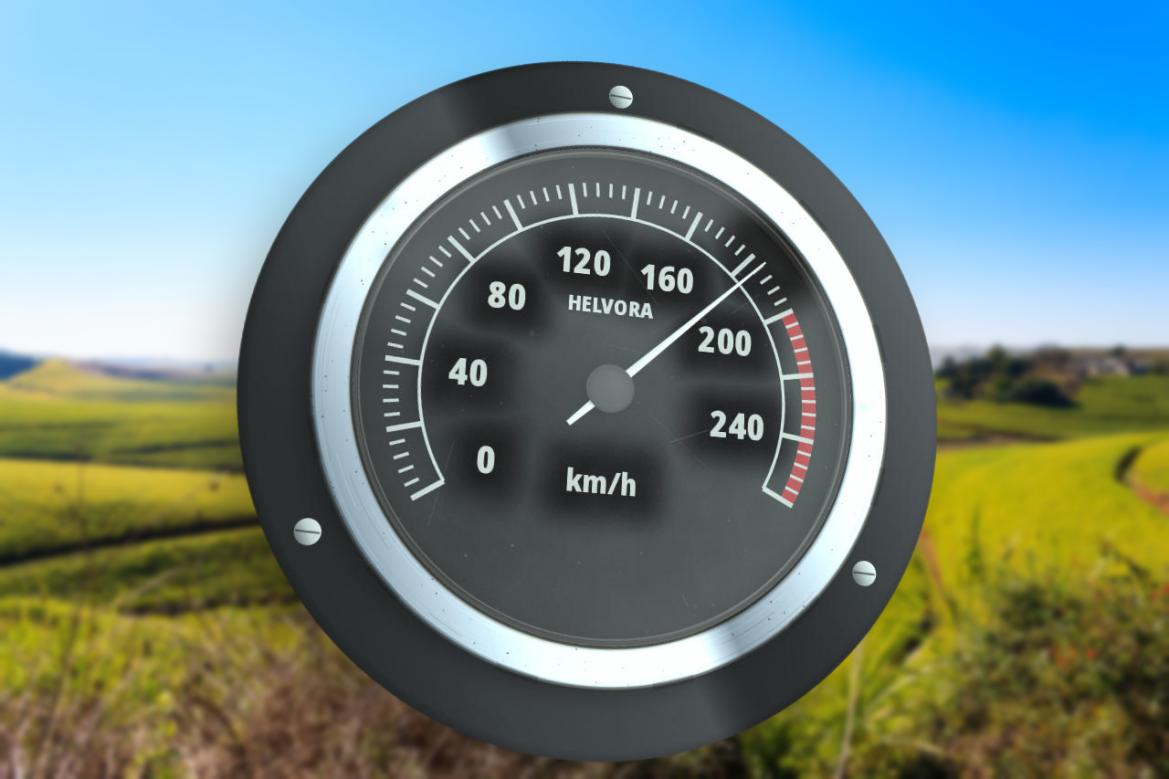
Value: 184; km/h
